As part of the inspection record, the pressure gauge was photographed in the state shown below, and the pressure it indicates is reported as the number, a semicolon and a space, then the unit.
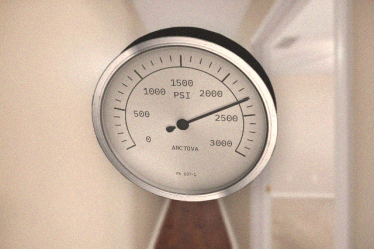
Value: 2300; psi
